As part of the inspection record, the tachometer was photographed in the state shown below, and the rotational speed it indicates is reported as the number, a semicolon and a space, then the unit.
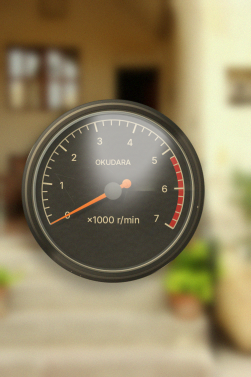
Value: 0; rpm
